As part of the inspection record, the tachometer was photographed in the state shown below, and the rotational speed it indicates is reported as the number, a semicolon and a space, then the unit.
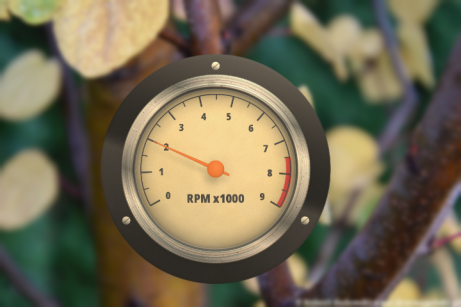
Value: 2000; rpm
